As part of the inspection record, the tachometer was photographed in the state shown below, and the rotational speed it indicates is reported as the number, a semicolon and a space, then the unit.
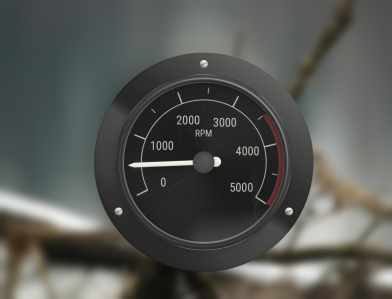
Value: 500; rpm
